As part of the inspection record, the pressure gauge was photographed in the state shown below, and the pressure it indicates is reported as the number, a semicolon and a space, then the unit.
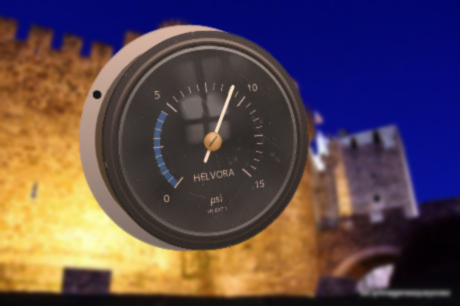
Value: 9; psi
